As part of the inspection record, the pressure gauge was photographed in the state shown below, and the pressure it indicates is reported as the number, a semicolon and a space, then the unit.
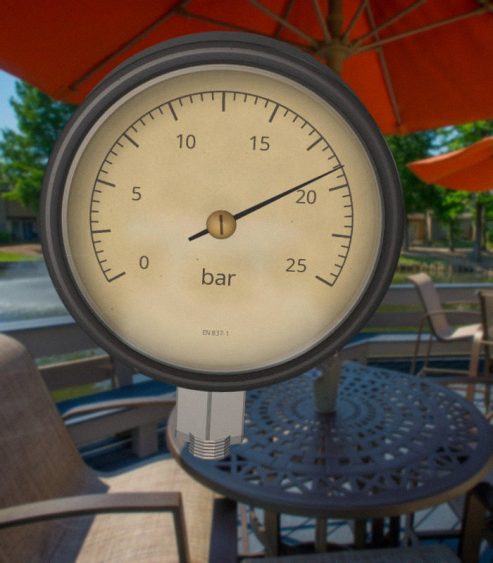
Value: 19; bar
